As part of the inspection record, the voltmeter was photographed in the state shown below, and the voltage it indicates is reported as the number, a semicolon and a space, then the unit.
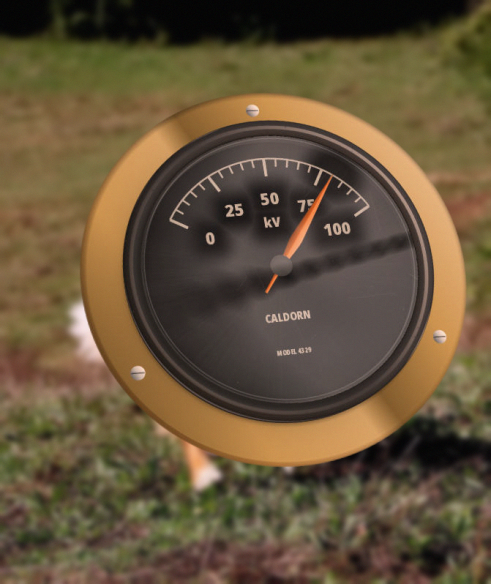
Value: 80; kV
